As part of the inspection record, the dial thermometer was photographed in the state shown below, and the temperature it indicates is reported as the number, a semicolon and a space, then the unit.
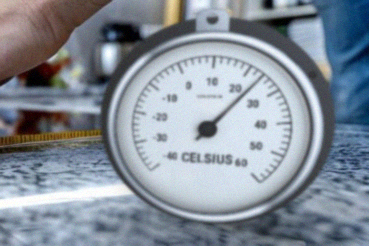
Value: 24; °C
